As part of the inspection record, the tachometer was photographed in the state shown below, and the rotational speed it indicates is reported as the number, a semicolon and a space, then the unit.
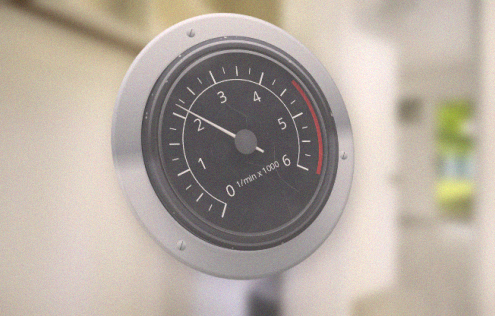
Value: 2125; rpm
